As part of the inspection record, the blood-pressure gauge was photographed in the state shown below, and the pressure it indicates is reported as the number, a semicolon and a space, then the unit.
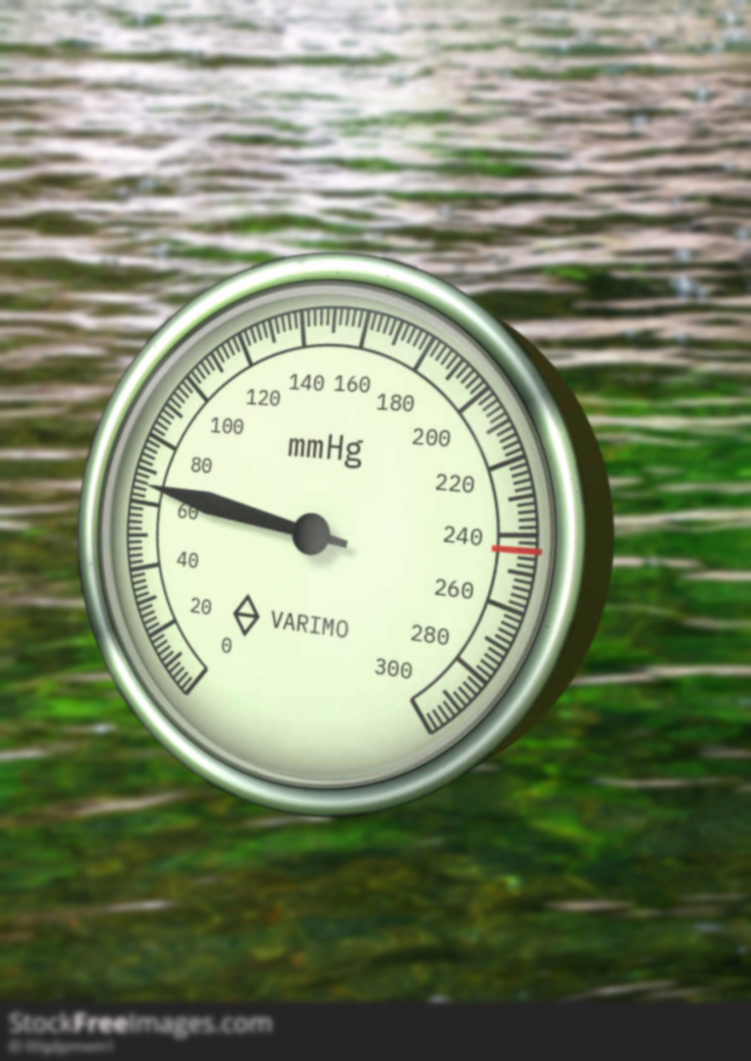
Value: 66; mmHg
